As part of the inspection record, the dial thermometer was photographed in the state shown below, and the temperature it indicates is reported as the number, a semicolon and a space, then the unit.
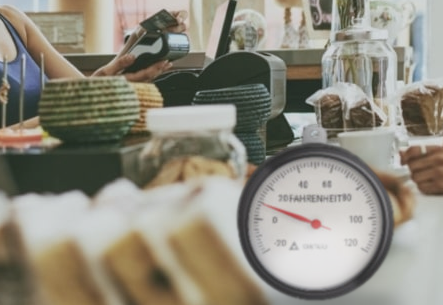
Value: 10; °F
